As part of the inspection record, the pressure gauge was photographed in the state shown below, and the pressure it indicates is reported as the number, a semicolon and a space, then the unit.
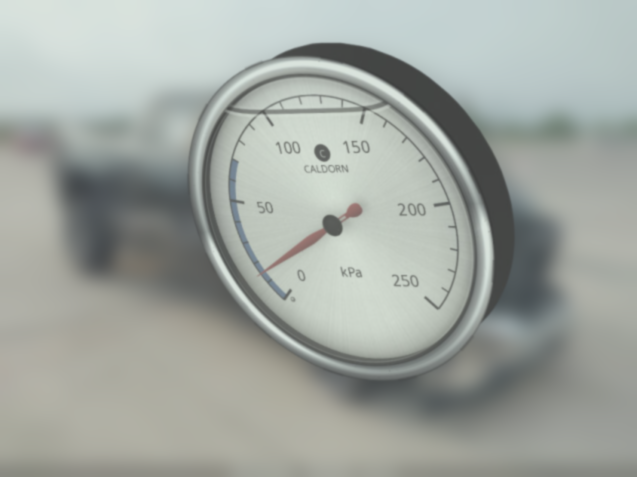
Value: 15; kPa
